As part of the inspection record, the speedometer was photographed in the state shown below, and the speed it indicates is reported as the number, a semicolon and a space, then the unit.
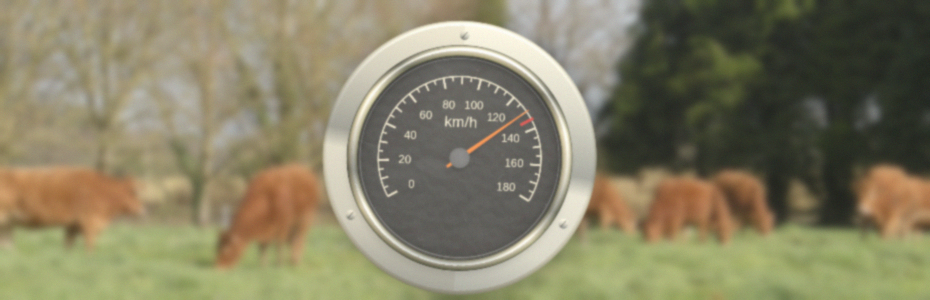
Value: 130; km/h
